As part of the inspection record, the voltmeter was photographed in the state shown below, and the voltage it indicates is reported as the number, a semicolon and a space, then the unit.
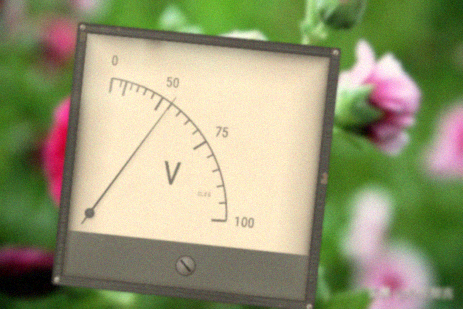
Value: 55; V
